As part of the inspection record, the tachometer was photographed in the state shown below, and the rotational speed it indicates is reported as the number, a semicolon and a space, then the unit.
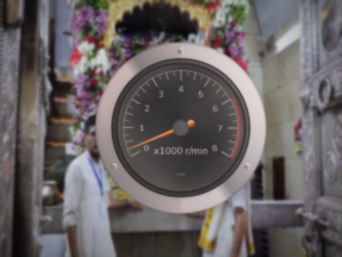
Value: 250; rpm
